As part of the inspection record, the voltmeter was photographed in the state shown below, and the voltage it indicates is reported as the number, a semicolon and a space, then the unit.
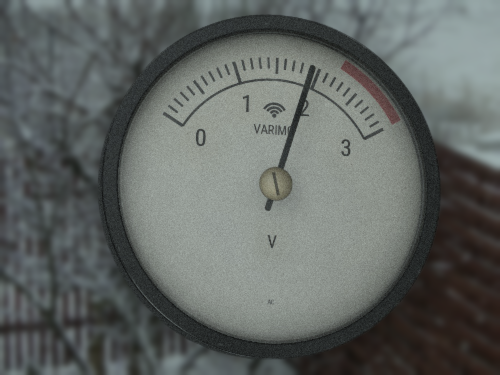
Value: 1.9; V
